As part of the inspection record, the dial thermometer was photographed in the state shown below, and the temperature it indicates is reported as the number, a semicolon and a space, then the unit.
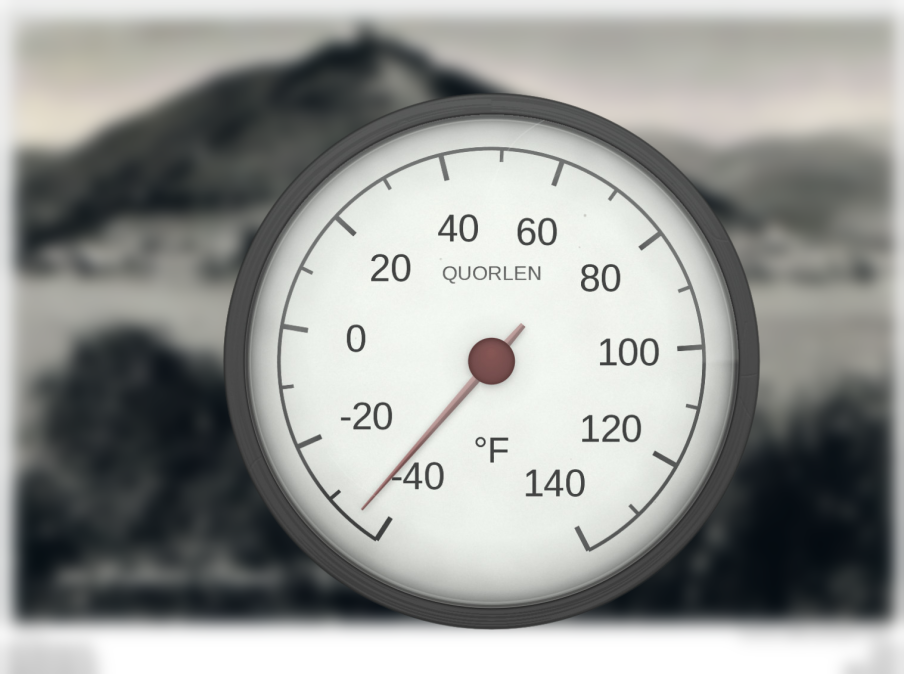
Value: -35; °F
